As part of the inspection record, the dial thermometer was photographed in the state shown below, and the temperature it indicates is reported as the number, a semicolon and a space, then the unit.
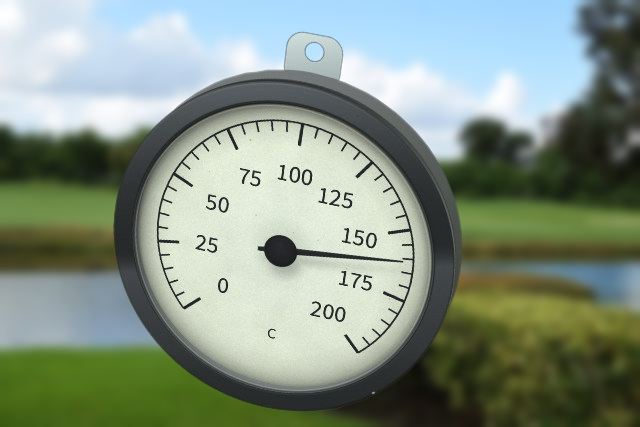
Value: 160; °C
